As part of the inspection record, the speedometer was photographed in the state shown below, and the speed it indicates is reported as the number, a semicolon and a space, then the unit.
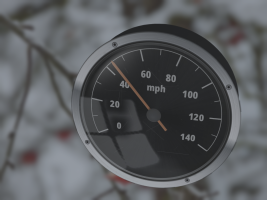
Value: 45; mph
